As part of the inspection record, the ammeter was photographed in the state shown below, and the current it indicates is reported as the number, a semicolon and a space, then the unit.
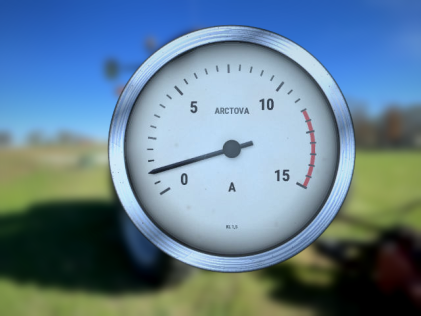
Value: 1; A
